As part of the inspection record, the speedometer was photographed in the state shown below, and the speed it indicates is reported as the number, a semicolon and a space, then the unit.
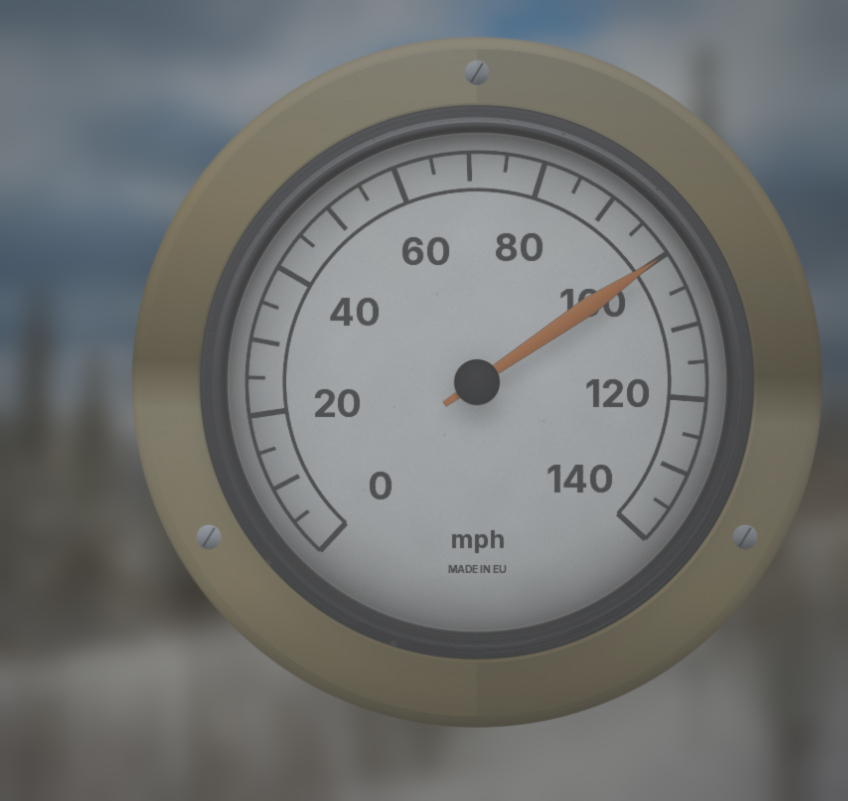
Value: 100; mph
